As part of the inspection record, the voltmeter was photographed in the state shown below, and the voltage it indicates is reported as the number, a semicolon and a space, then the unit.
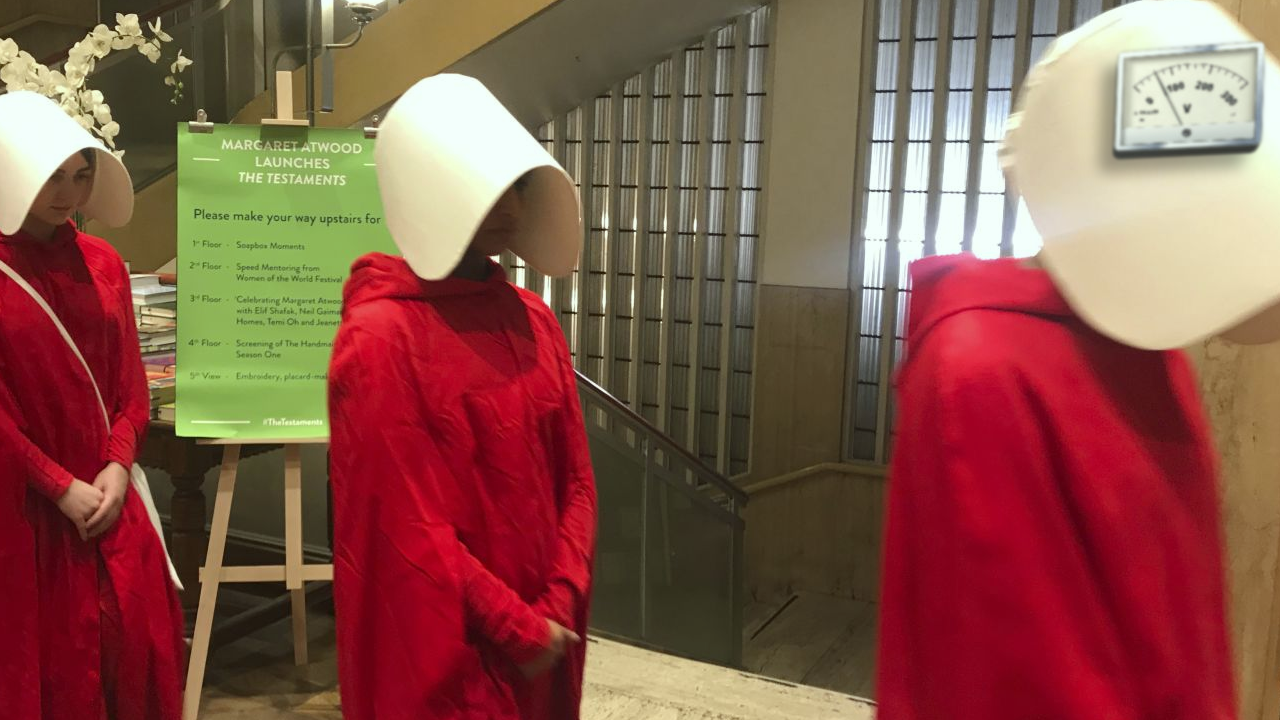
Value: 60; V
